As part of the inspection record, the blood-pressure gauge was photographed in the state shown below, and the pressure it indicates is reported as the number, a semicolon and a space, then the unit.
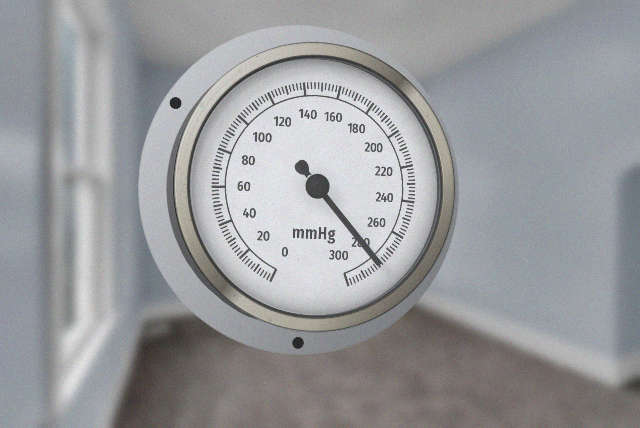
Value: 280; mmHg
